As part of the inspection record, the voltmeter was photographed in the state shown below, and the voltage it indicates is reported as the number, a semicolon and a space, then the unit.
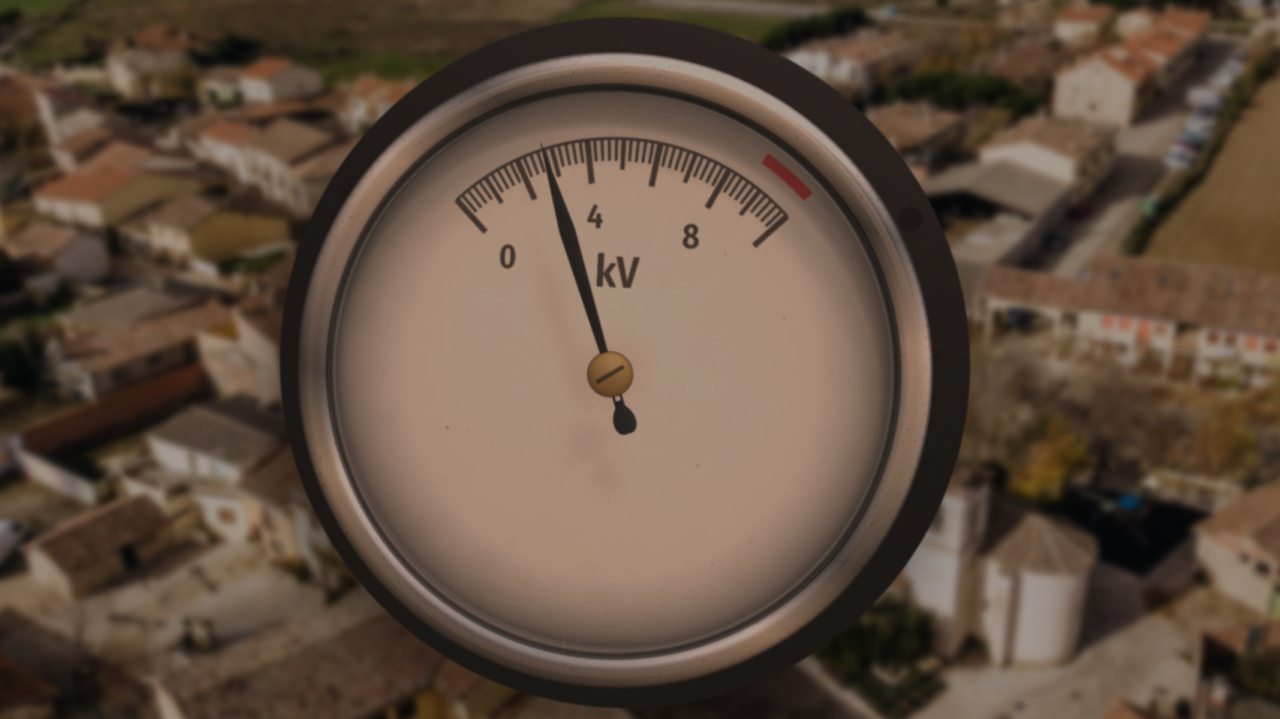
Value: 2.8; kV
